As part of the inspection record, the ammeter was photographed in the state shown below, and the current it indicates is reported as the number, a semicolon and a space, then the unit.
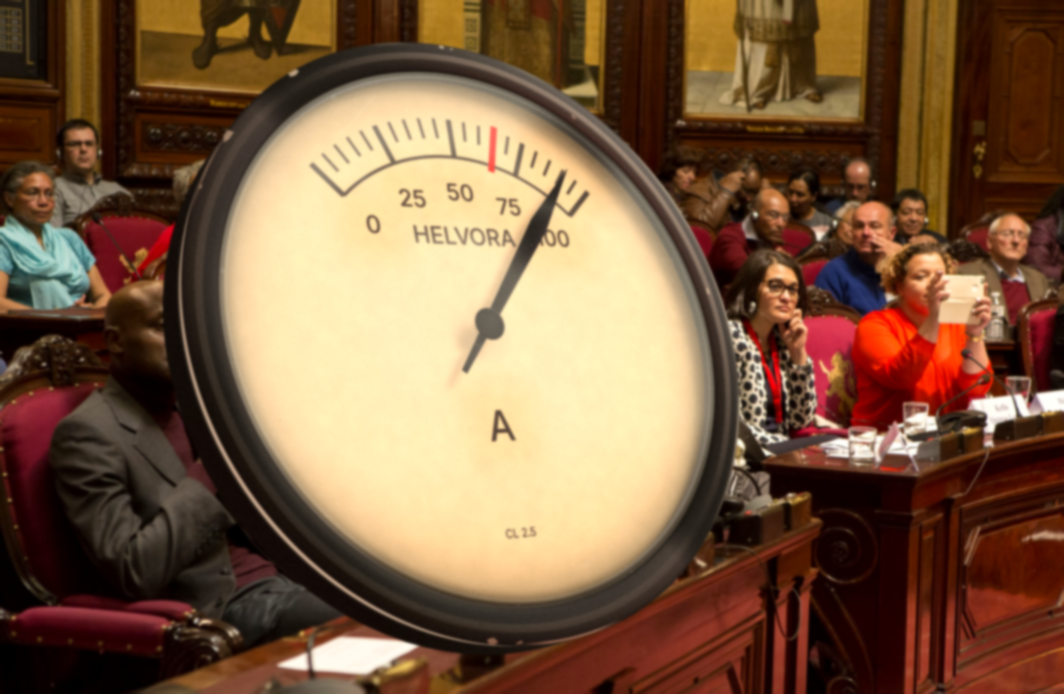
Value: 90; A
